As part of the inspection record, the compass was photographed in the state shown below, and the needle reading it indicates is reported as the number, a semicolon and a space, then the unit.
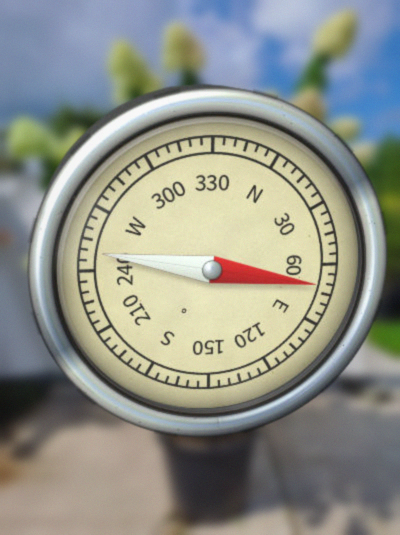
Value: 70; °
